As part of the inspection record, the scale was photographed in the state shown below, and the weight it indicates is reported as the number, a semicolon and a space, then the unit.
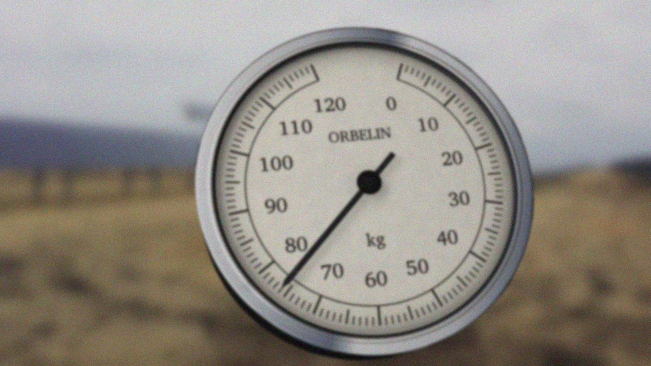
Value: 76; kg
